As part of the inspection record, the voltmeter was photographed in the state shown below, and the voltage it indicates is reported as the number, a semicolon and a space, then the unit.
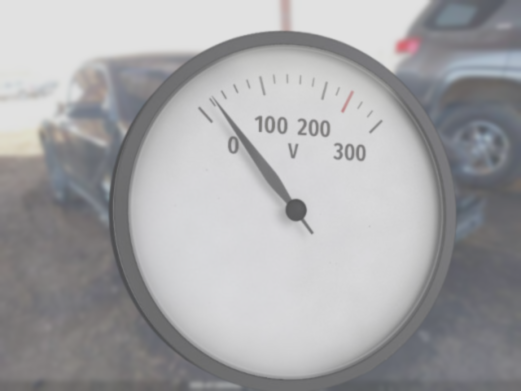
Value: 20; V
